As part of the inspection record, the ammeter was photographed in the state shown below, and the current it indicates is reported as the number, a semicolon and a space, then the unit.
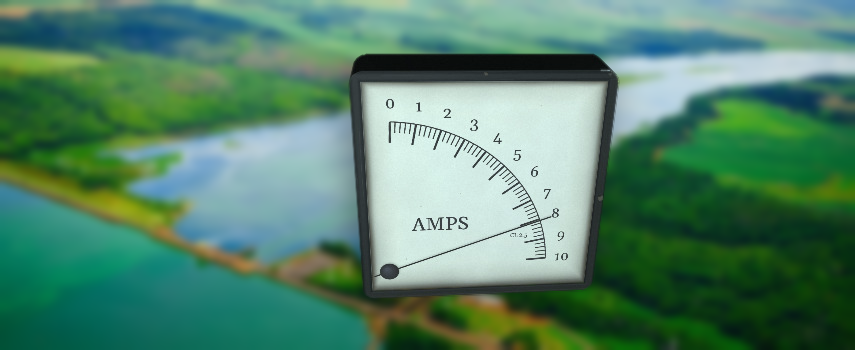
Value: 8; A
